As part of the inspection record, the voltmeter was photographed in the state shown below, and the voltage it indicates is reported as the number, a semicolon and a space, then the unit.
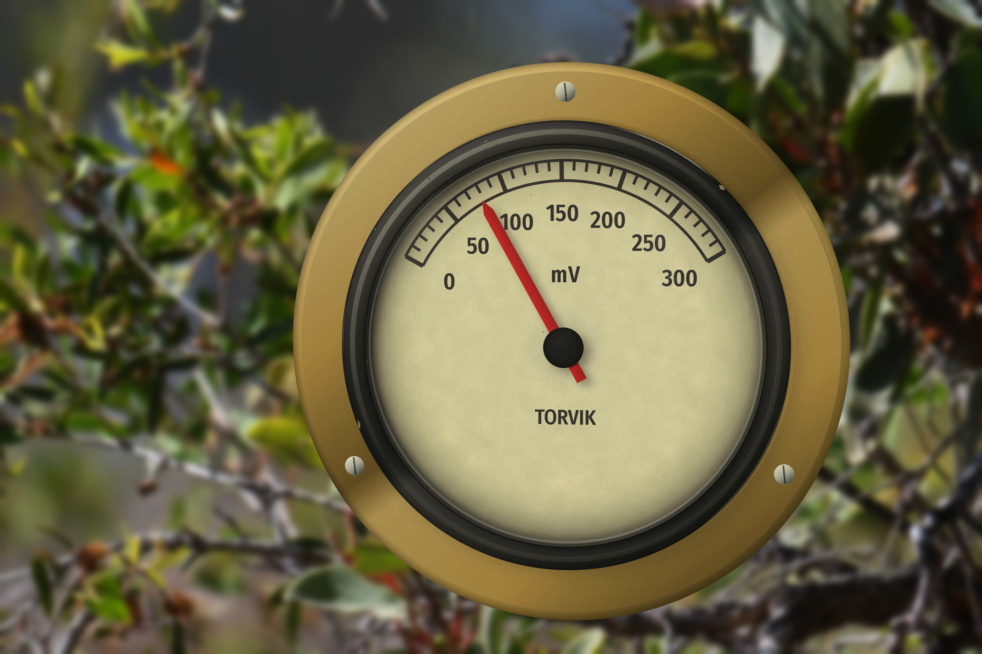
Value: 80; mV
